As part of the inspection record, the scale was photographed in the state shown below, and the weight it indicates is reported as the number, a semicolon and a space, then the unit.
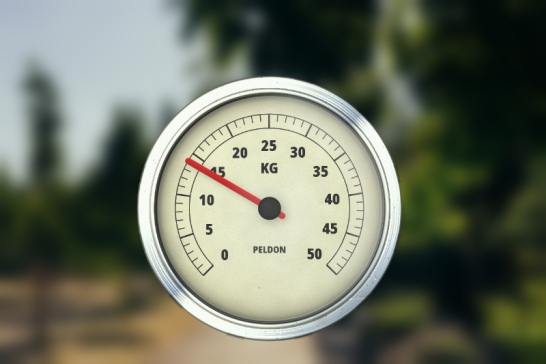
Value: 14; kg
